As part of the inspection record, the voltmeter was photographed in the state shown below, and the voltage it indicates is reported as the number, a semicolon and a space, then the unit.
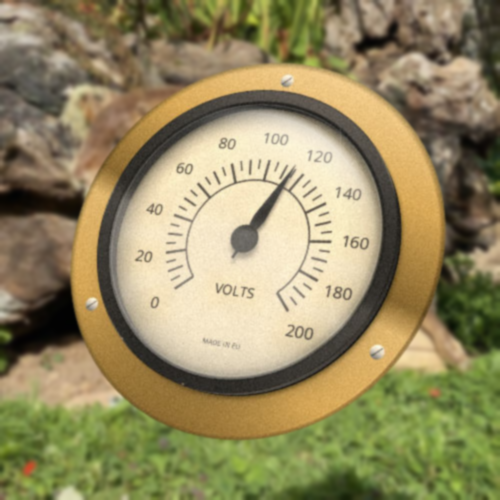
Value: 115; V
